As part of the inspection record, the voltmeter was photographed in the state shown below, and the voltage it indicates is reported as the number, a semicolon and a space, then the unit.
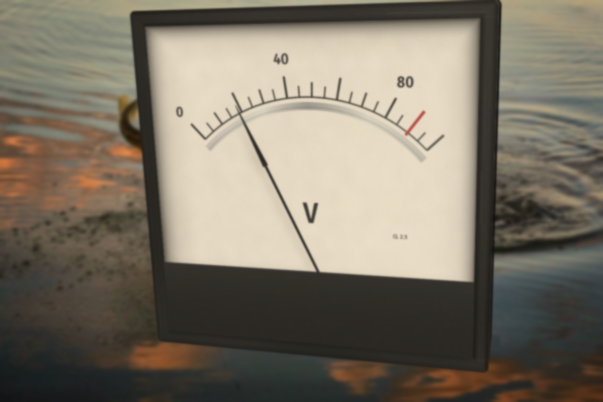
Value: 20; V
